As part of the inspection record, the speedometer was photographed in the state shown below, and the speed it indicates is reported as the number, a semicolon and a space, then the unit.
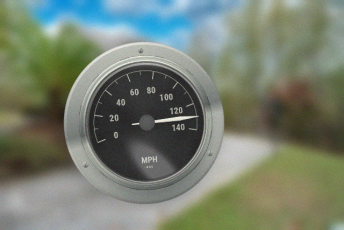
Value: 130; mph
